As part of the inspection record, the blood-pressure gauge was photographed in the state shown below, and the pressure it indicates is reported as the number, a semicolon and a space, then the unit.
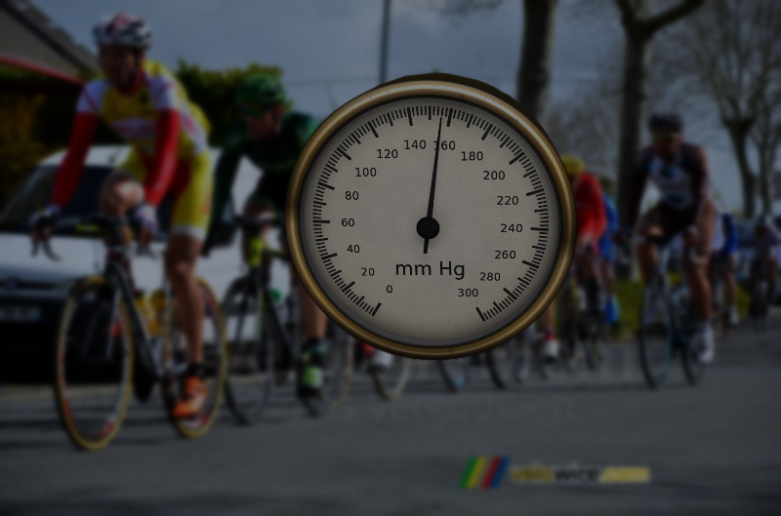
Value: 156; mmHg
